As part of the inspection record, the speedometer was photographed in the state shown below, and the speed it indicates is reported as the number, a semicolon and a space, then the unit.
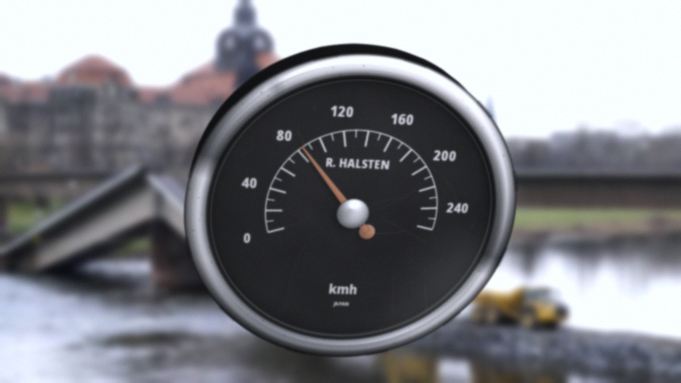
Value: 85; km/h
